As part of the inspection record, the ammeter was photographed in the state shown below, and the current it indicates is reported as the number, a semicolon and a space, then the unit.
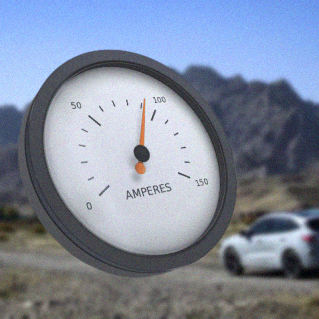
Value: 90; A
